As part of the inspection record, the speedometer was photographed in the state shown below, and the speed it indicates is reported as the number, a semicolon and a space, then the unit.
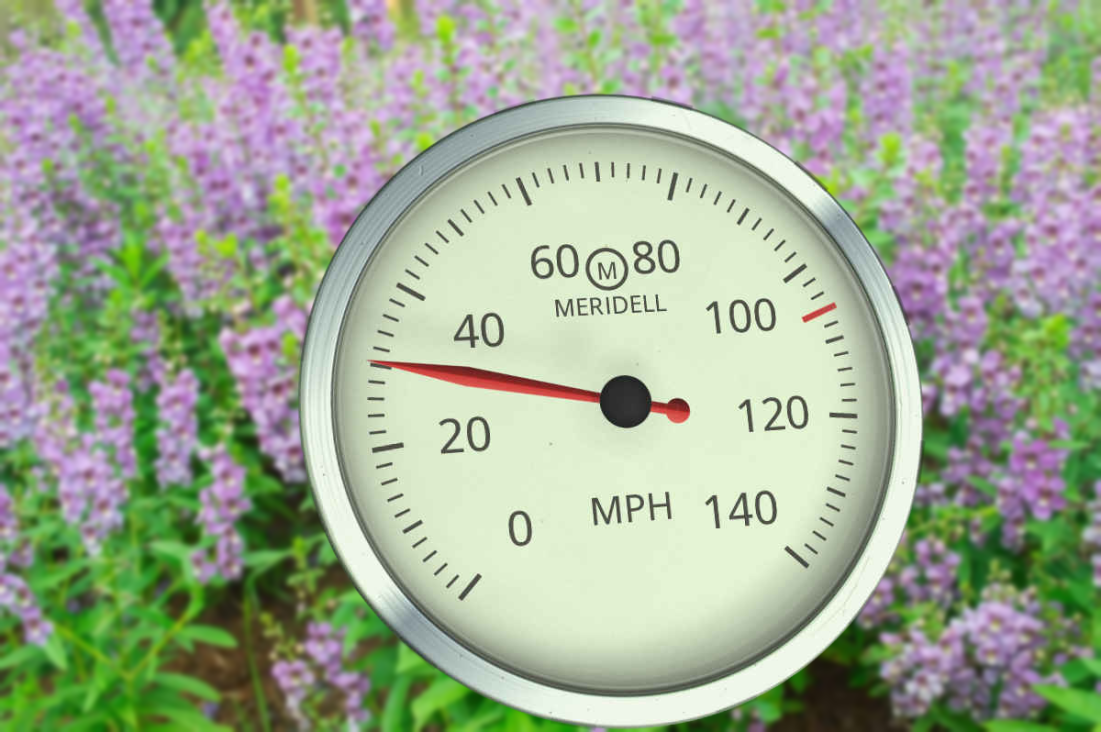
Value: 30; mph
